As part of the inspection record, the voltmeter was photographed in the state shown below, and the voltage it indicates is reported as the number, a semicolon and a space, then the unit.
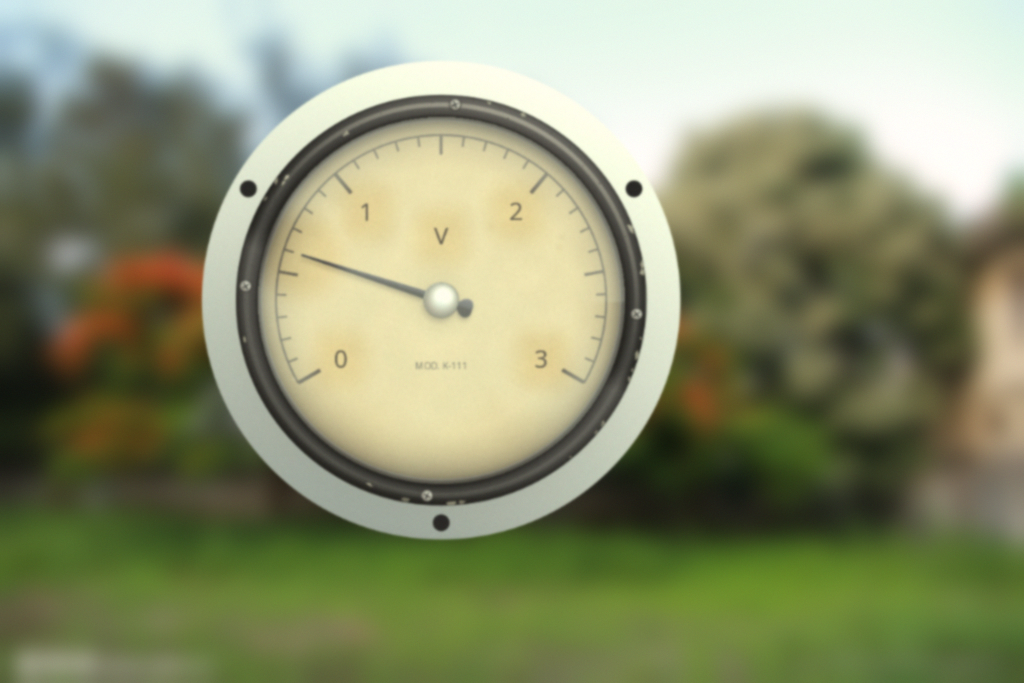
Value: 0.6; V
